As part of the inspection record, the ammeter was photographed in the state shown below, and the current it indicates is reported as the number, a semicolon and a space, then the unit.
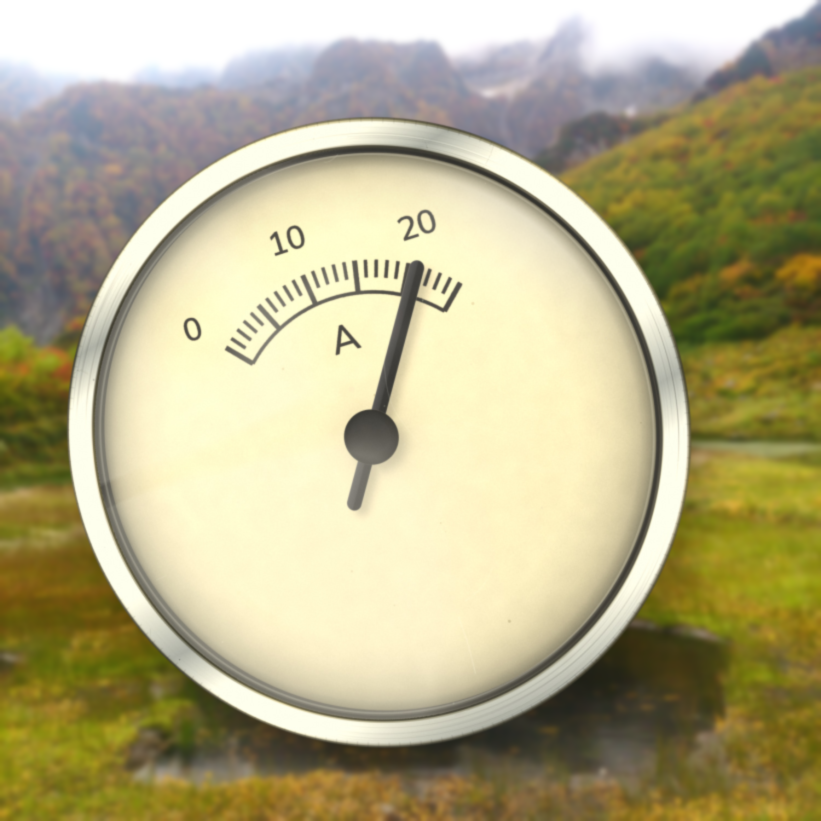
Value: 21; A
